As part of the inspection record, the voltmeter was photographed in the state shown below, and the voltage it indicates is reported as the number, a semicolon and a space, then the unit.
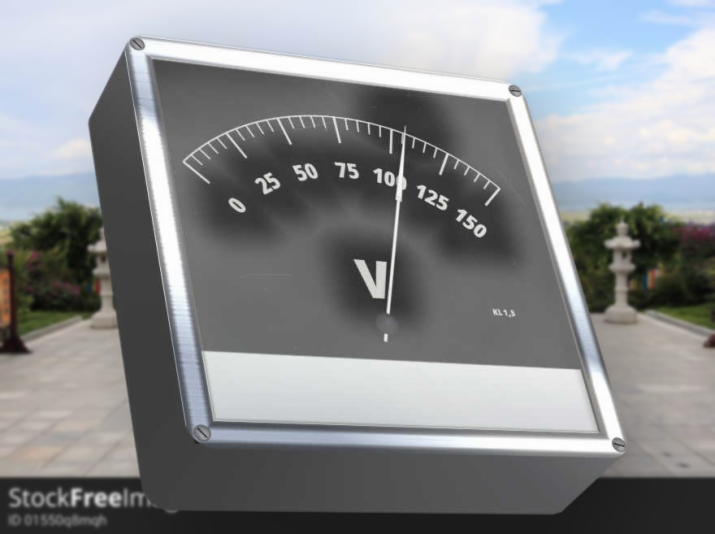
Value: 105; V
